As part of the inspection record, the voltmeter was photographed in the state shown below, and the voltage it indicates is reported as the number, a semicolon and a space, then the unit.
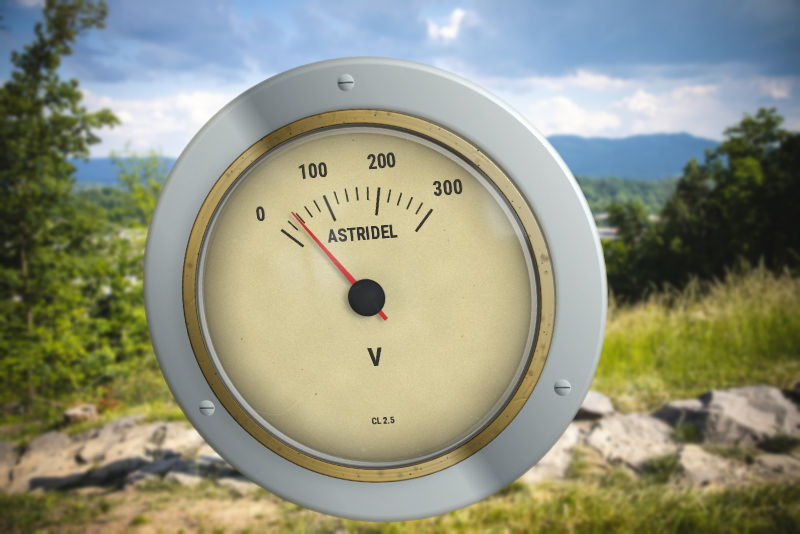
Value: 40; V
